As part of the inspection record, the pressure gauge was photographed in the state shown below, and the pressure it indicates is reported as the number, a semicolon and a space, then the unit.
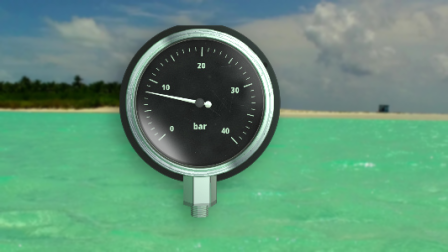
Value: 8; bar
